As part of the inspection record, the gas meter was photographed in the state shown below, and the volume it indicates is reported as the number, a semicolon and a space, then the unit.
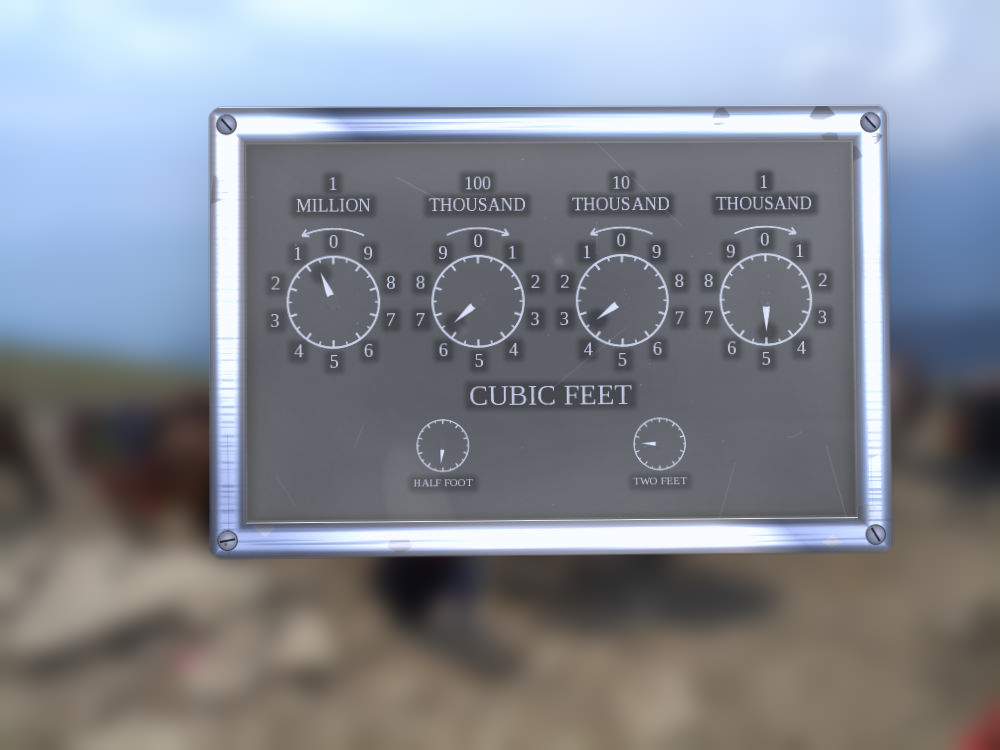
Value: 63500; ft³
